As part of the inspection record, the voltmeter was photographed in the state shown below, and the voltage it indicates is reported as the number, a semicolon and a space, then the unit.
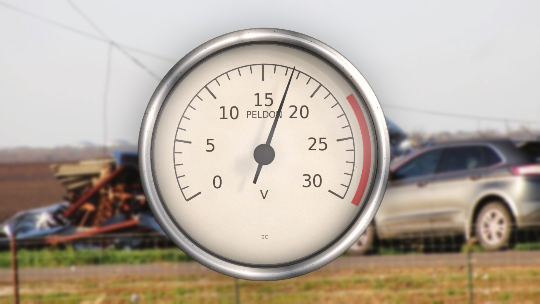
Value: 17.5; V
